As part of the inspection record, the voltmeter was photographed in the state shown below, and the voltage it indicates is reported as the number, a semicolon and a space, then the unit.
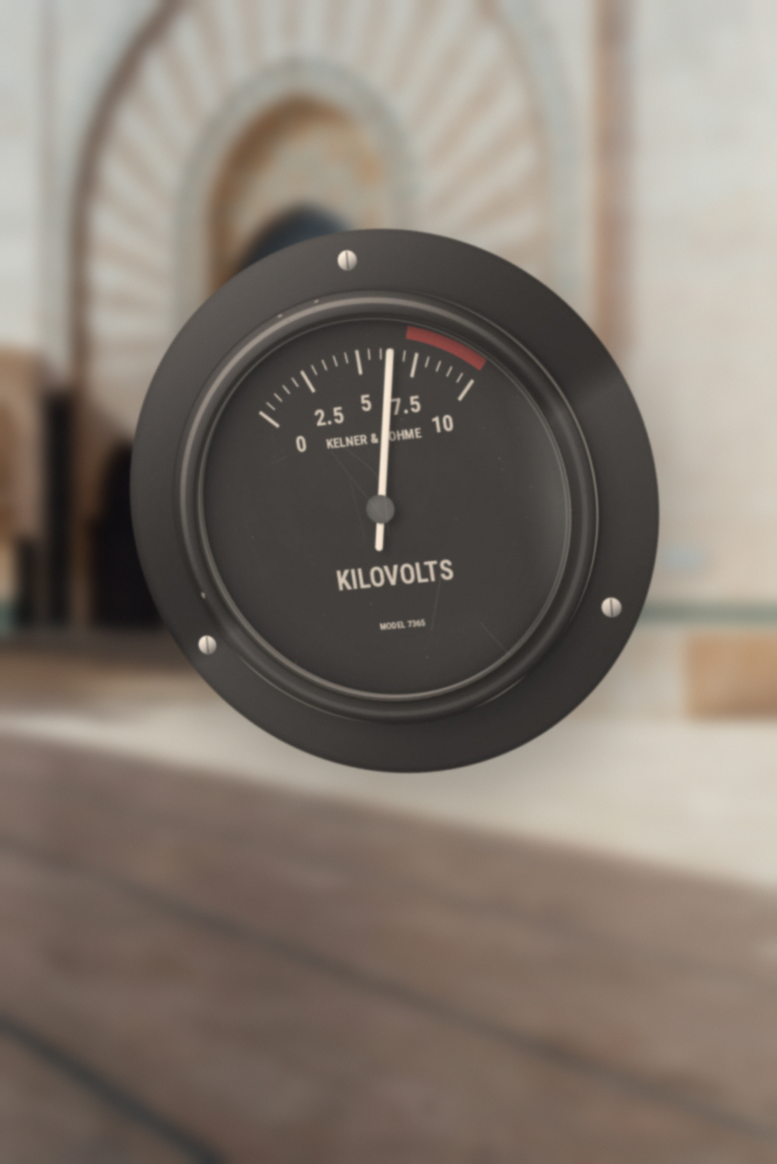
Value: 6.5; kV
